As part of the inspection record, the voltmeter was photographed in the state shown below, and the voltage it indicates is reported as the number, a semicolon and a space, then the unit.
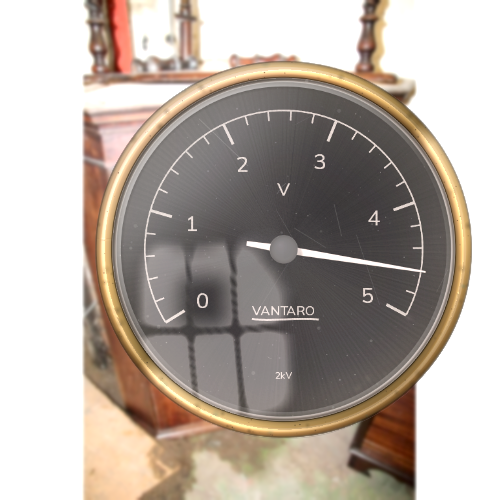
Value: 4.6; V
